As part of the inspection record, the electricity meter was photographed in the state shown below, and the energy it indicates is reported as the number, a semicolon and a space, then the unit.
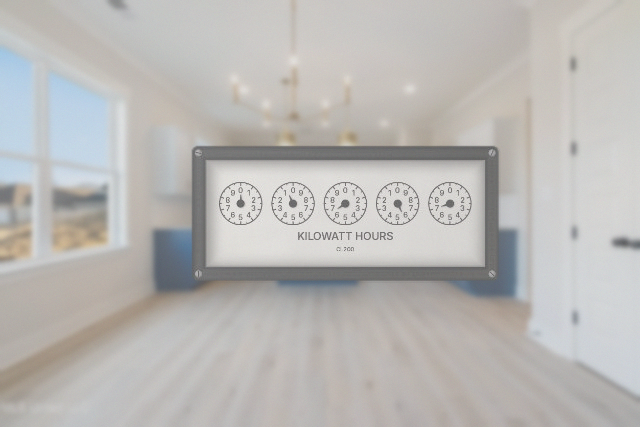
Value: 657; kWh
